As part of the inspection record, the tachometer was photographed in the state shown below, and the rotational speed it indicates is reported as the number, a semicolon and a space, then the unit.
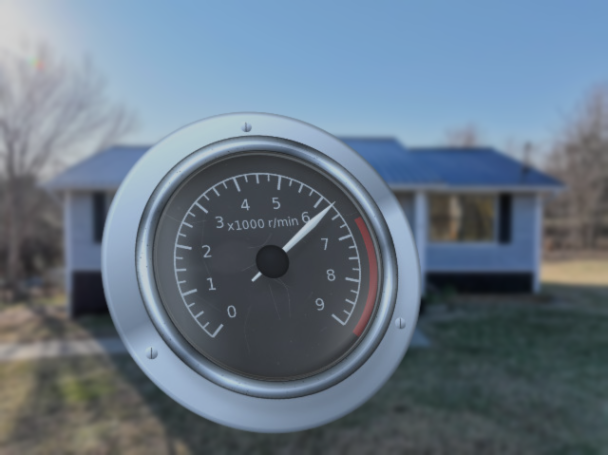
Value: 6250; rpm
